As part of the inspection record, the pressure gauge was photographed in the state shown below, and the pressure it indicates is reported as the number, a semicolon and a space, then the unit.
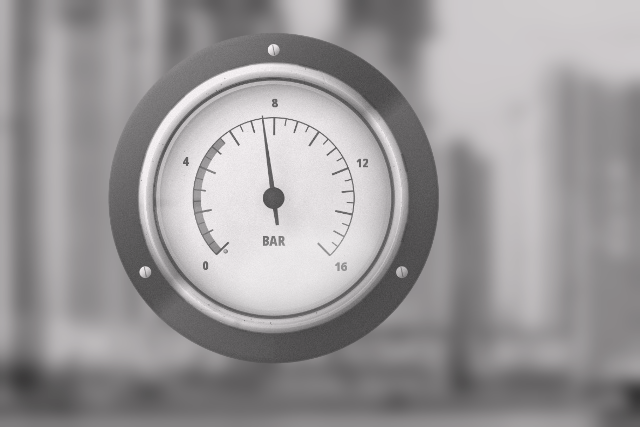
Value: 7.5; bar
